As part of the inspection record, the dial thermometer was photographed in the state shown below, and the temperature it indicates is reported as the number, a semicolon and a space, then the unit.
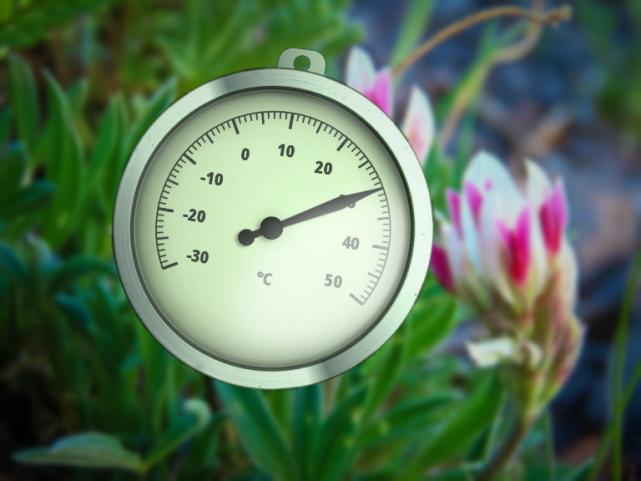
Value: 30; °C
